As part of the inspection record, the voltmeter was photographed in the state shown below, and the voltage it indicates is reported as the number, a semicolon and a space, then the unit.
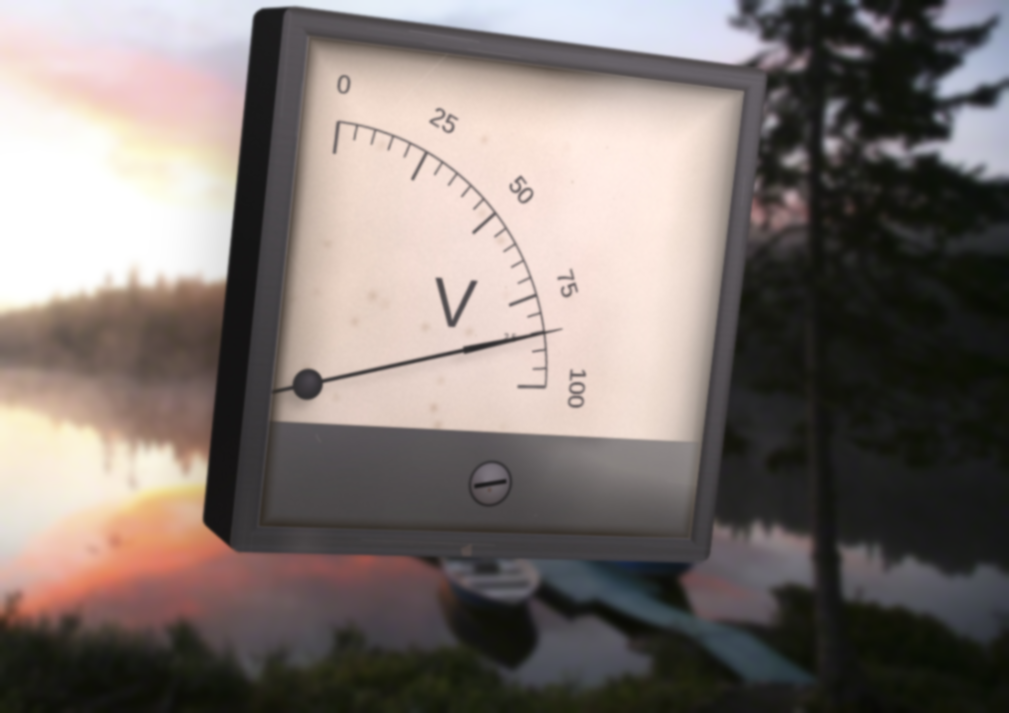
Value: 85; V
